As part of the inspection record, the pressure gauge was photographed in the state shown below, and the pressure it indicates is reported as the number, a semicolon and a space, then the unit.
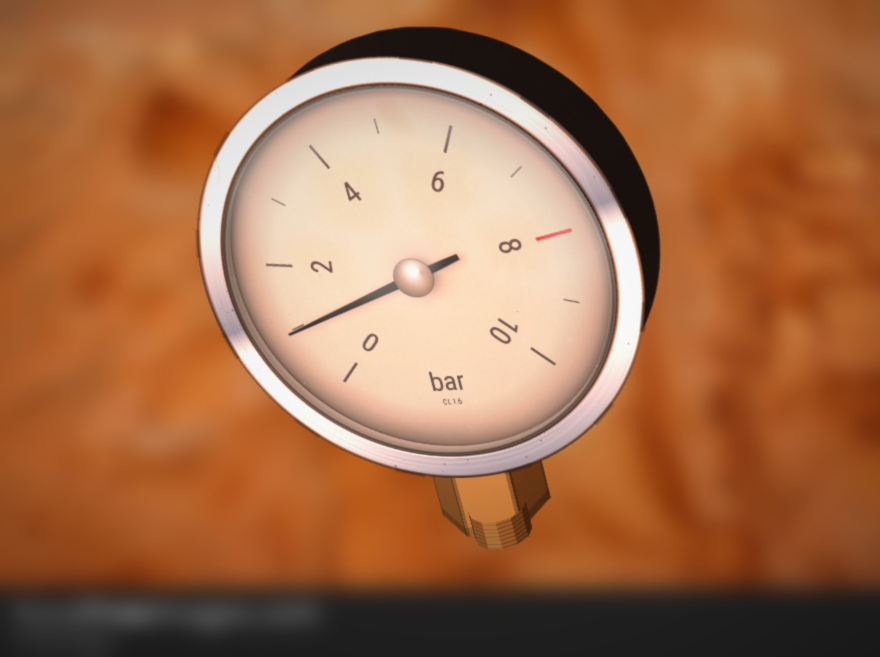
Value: 1; bar
